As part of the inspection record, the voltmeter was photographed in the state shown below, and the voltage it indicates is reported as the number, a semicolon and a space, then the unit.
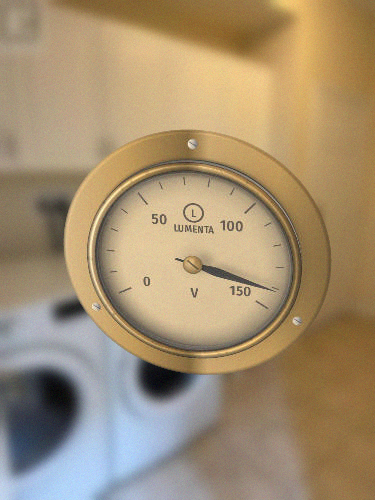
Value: 140; V
